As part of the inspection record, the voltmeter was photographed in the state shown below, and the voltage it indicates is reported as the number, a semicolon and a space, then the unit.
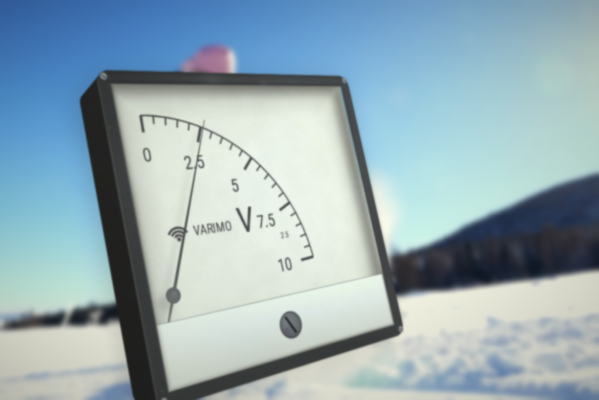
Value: 2.5; V
